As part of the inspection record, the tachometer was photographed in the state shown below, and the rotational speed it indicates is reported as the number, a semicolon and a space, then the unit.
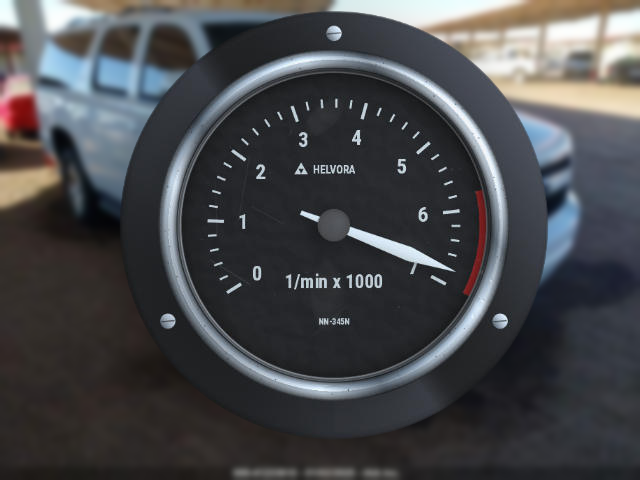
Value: 6800; rpm
